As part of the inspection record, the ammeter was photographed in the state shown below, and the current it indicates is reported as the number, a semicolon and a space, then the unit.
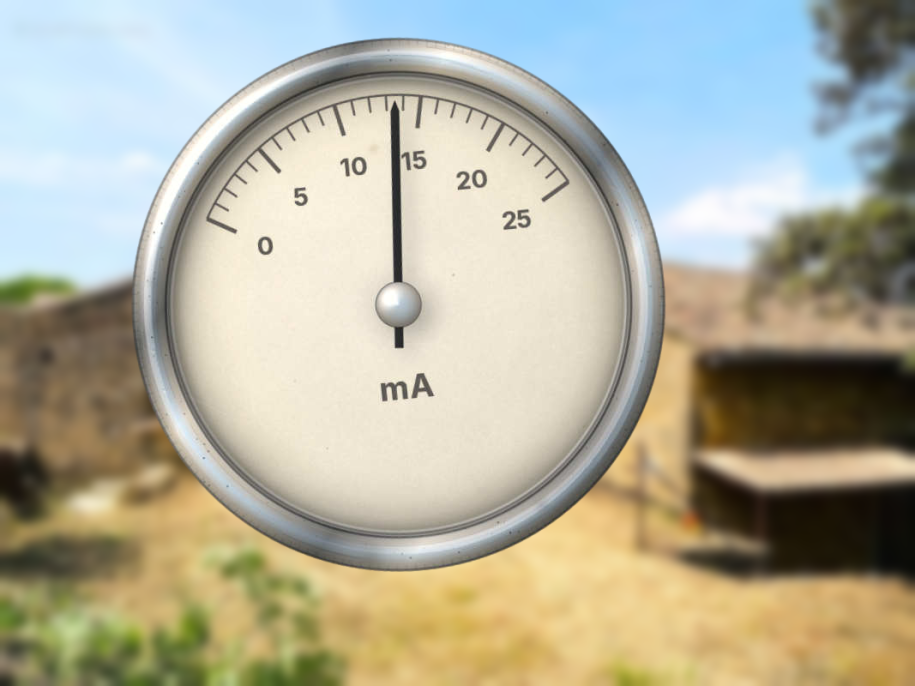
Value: 13.5; mA
